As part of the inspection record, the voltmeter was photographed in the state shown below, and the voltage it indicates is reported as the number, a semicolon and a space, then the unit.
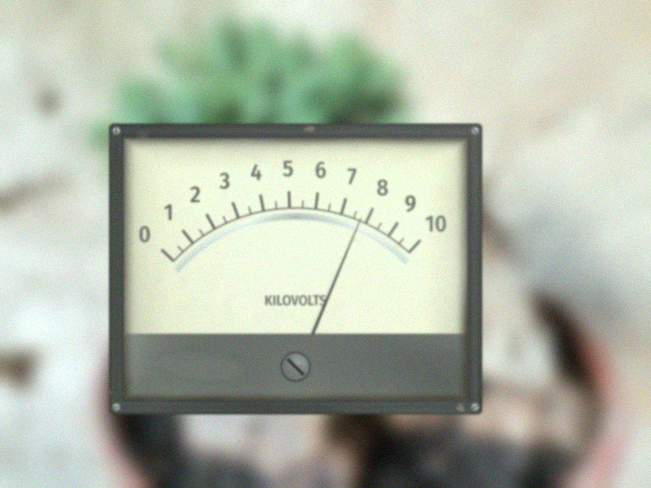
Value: 7.75; kV
